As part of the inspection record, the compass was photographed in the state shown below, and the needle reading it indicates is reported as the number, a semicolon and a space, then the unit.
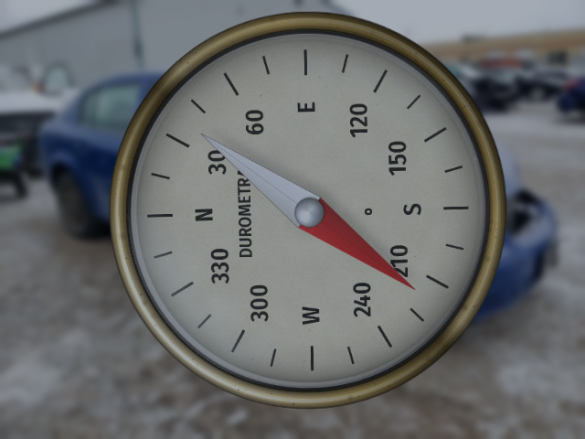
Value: 217.5; °
